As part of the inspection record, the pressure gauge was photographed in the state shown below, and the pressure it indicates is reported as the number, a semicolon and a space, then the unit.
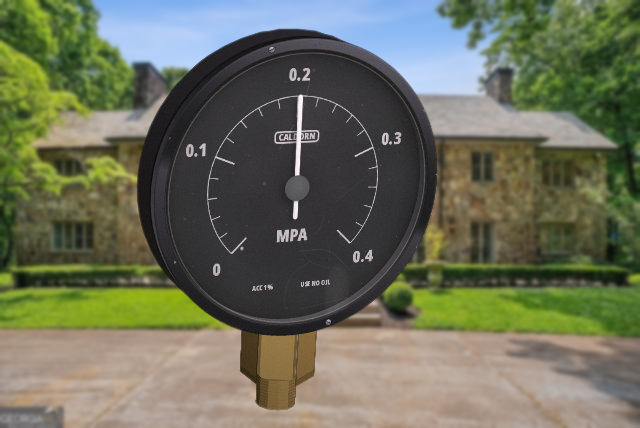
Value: 0.2; MPa
